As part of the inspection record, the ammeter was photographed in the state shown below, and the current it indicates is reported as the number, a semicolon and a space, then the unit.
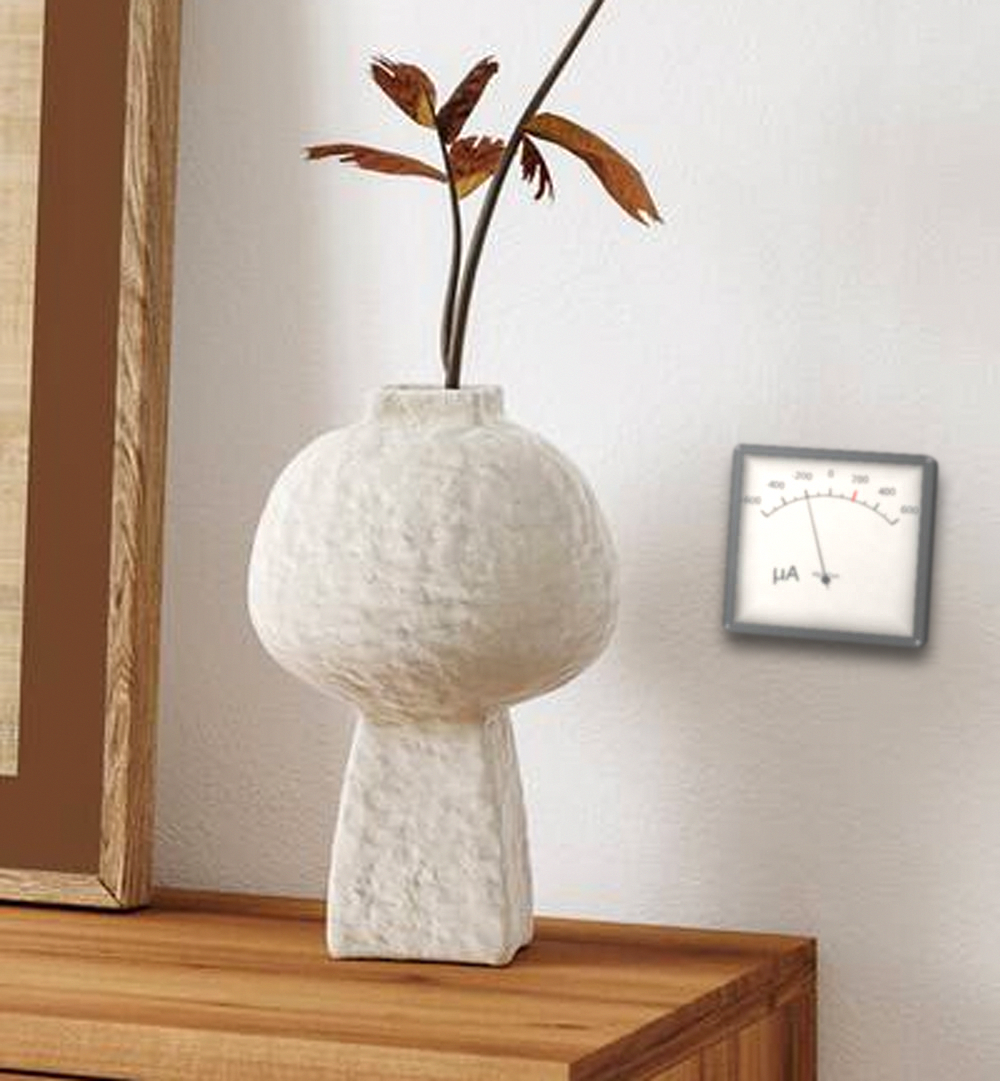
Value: -200; µA
